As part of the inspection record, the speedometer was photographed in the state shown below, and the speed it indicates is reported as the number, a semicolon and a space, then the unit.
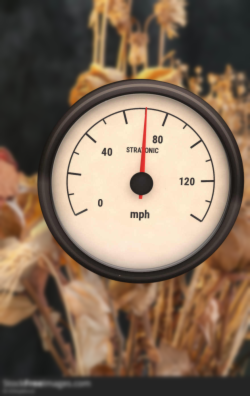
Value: 70; mph
